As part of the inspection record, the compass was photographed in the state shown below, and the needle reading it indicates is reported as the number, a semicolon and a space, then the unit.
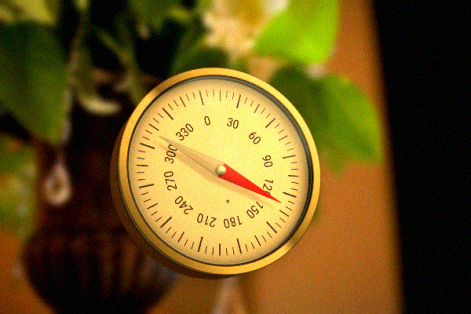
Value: 130; °
